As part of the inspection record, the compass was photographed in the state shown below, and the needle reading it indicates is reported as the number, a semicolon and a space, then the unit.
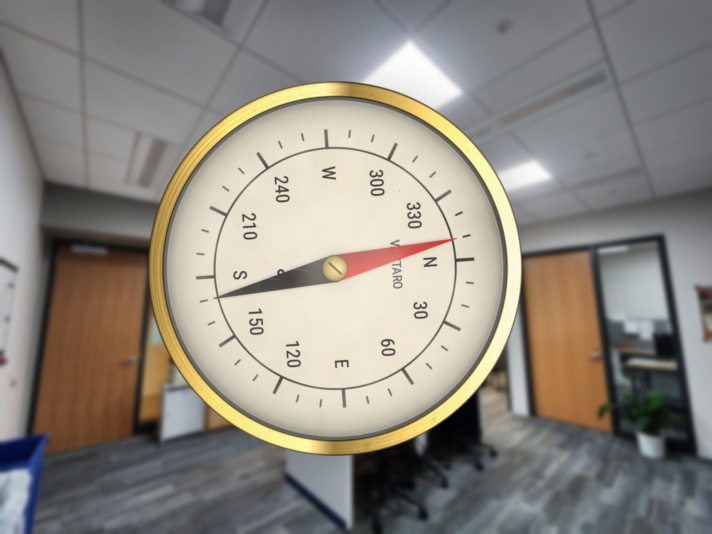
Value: 350; °
